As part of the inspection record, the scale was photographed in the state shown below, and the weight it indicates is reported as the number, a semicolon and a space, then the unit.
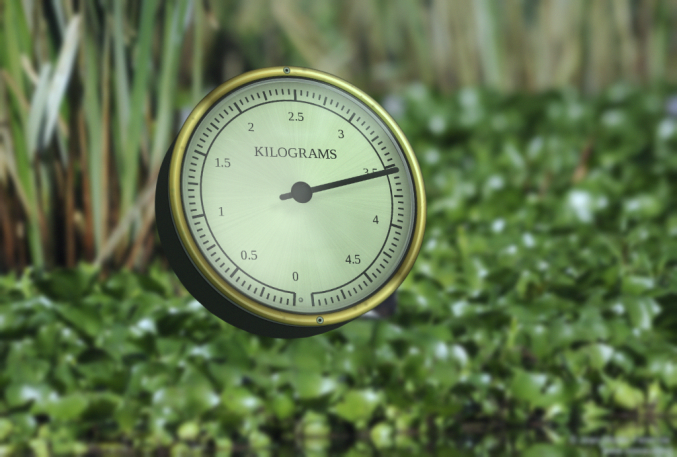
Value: 3.55; kg
